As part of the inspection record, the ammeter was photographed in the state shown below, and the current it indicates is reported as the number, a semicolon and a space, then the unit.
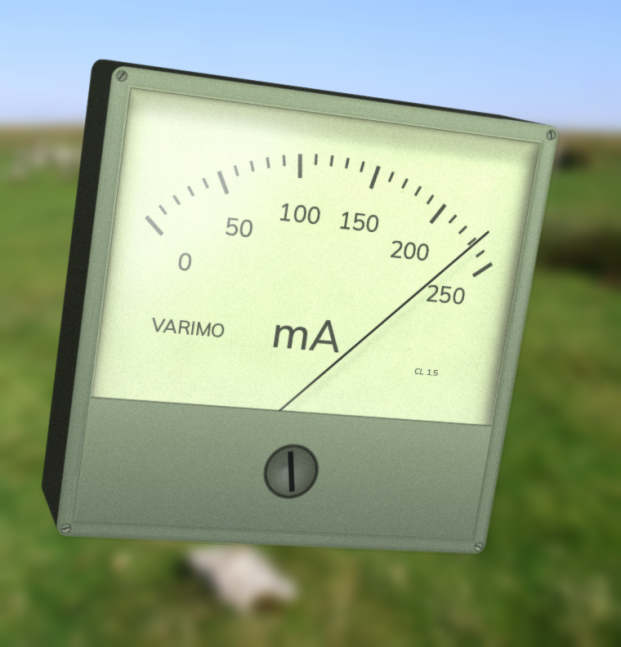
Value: 230; mA
